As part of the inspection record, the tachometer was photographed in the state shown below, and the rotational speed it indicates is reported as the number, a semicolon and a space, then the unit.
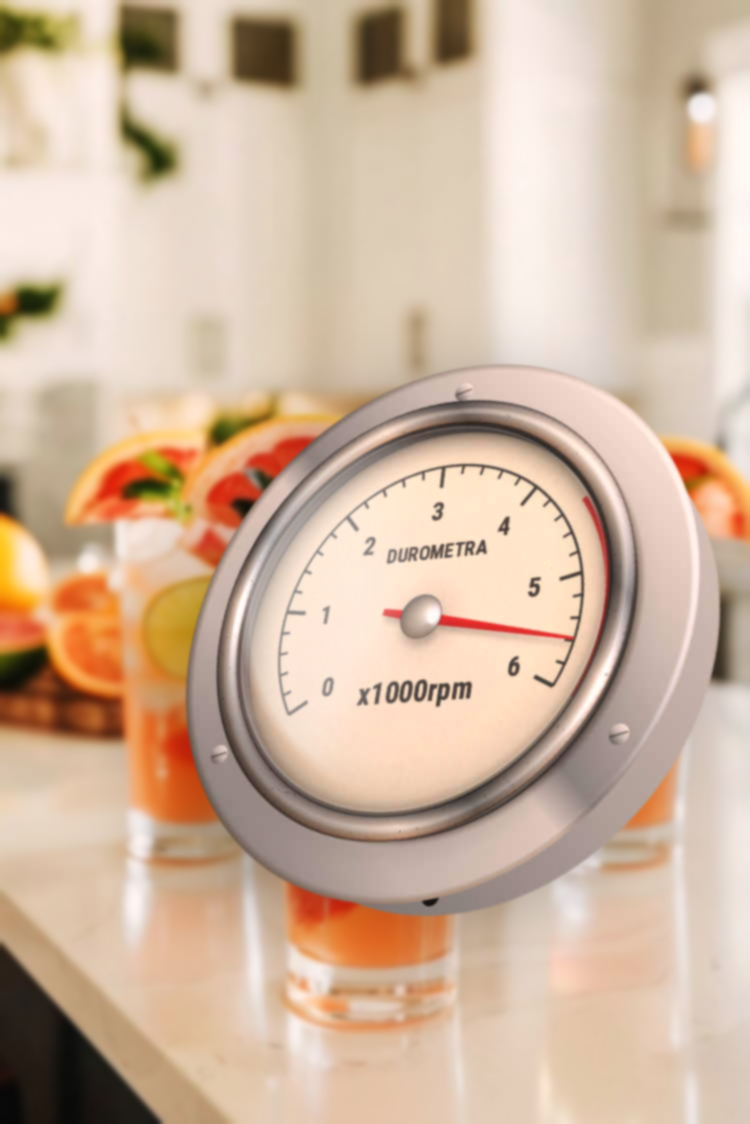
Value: 5600; rpm
